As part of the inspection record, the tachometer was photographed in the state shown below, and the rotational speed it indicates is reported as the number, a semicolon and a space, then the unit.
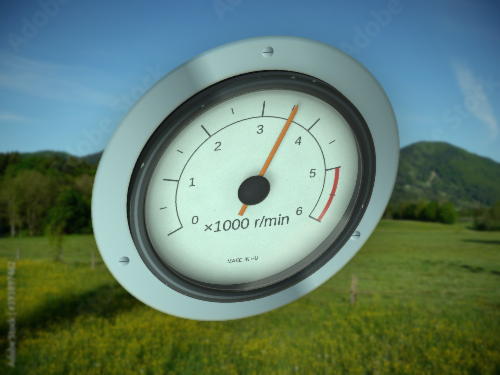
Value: 3500; rpm
